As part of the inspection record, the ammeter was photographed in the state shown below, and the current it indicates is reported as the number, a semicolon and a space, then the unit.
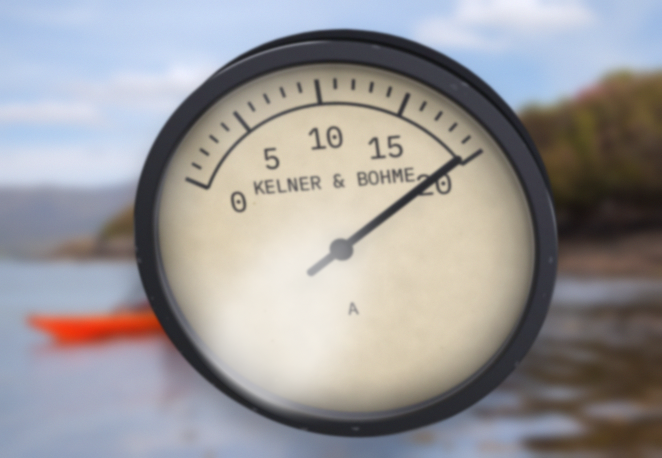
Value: 19.5; A
